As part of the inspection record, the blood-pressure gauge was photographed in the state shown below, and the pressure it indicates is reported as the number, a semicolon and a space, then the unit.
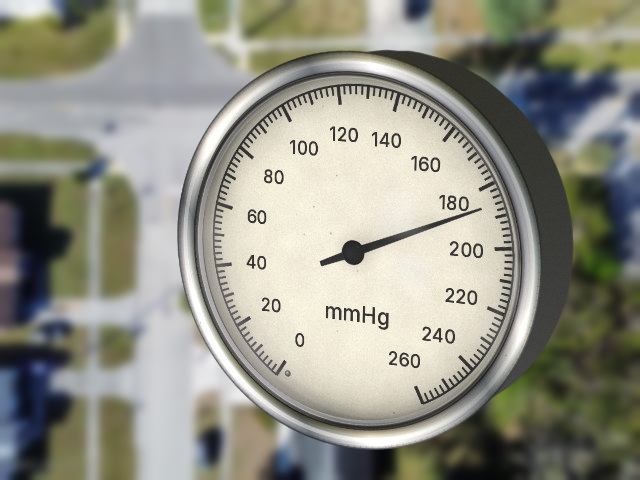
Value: 186; mmHg
